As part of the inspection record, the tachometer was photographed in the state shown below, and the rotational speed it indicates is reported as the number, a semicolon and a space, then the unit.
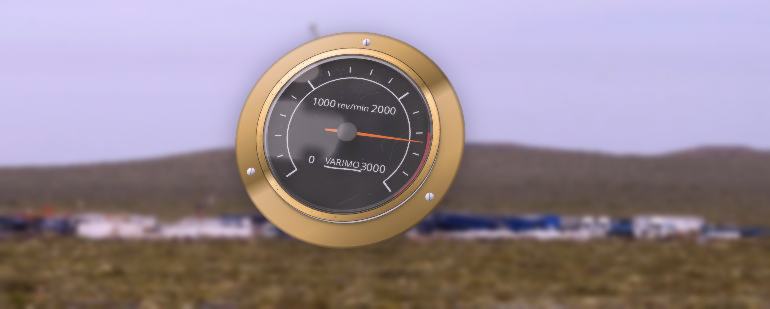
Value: 2500; rpm
